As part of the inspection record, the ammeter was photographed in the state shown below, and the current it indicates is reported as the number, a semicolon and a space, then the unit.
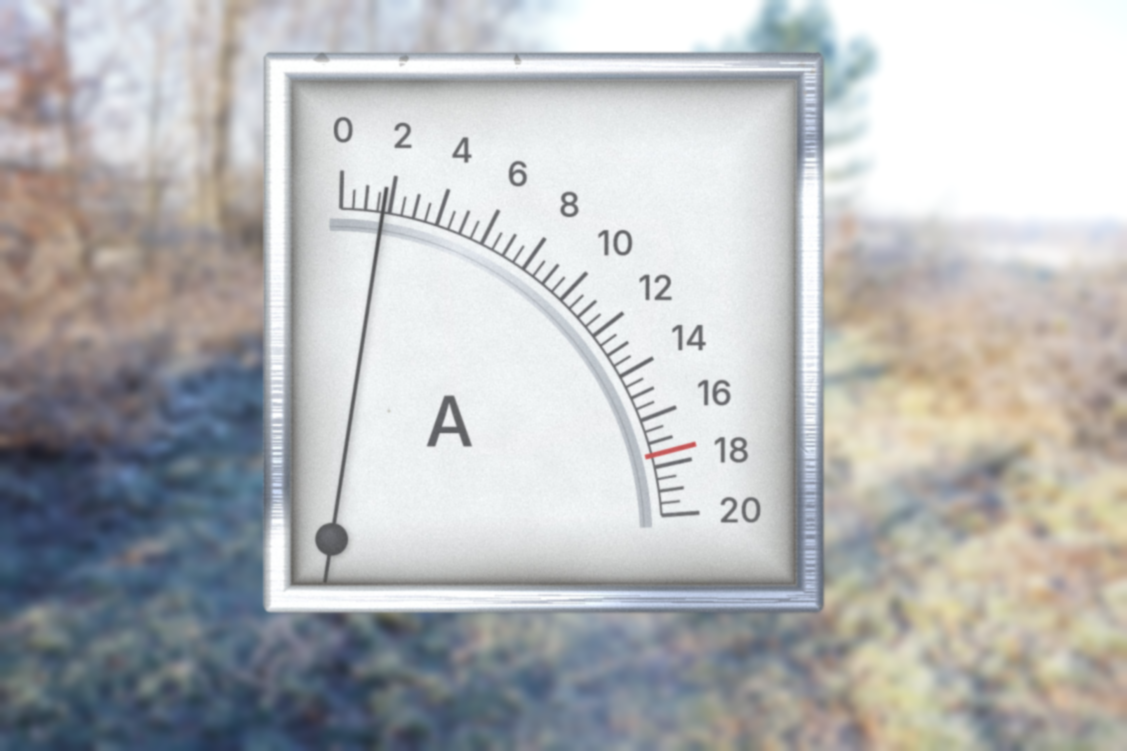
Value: 1.75; A
